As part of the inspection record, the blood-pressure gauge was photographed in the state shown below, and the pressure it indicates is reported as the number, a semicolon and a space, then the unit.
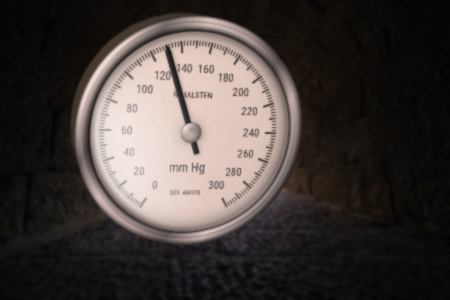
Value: 130; mmHg
